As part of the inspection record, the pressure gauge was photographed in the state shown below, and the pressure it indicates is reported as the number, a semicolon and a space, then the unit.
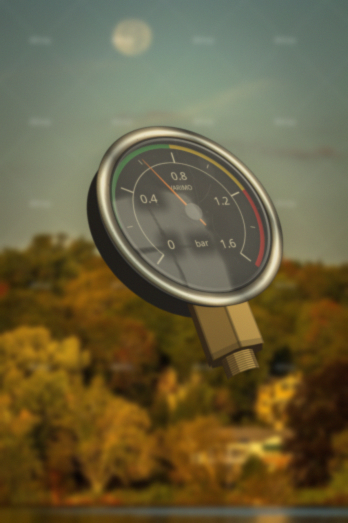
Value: 0.6; bar
